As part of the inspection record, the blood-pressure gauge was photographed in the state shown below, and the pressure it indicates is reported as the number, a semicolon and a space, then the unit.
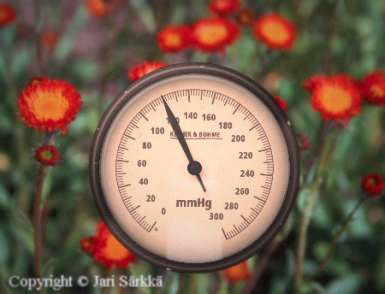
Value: 120; mmHg
